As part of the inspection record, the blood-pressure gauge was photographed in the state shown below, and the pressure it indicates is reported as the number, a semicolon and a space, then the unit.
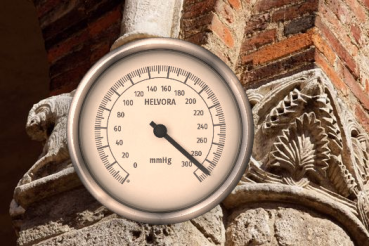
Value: 290; mmHg
